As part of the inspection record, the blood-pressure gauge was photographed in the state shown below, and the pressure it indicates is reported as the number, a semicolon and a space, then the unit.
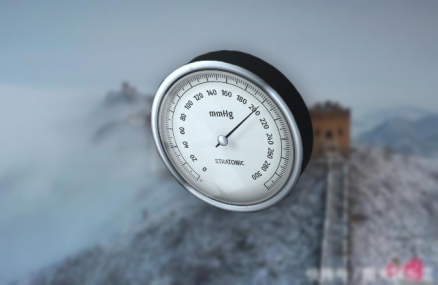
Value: 200; mmHg
